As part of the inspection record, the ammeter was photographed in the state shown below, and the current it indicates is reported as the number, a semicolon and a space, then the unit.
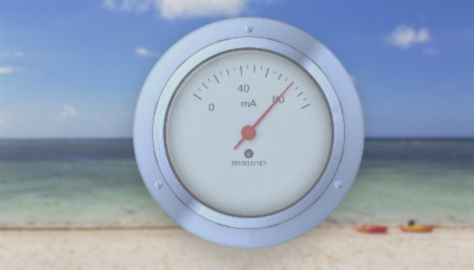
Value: 80; mA
